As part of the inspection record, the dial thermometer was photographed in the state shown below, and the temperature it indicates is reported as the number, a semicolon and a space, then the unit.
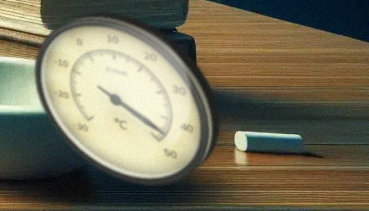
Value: 45; °C
